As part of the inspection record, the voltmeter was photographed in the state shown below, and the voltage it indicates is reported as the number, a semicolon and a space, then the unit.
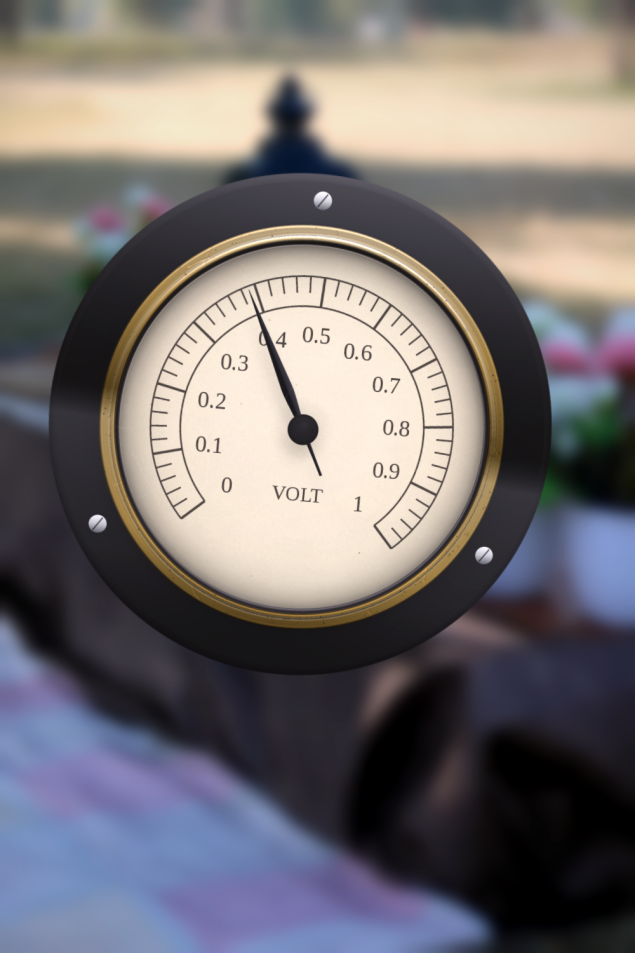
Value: 0.39; V
